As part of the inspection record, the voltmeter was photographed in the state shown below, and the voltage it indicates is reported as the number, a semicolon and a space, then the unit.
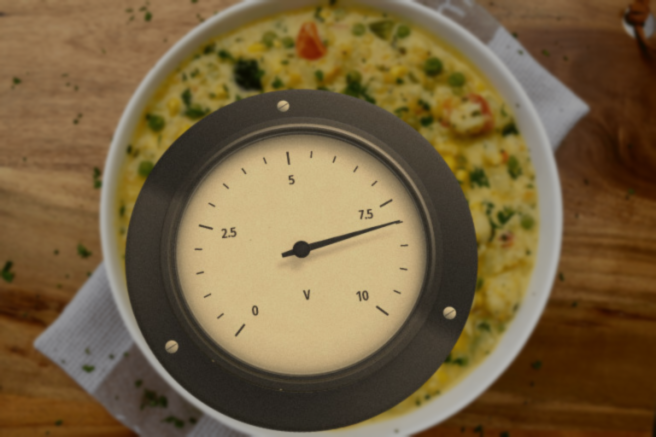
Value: 8; V
